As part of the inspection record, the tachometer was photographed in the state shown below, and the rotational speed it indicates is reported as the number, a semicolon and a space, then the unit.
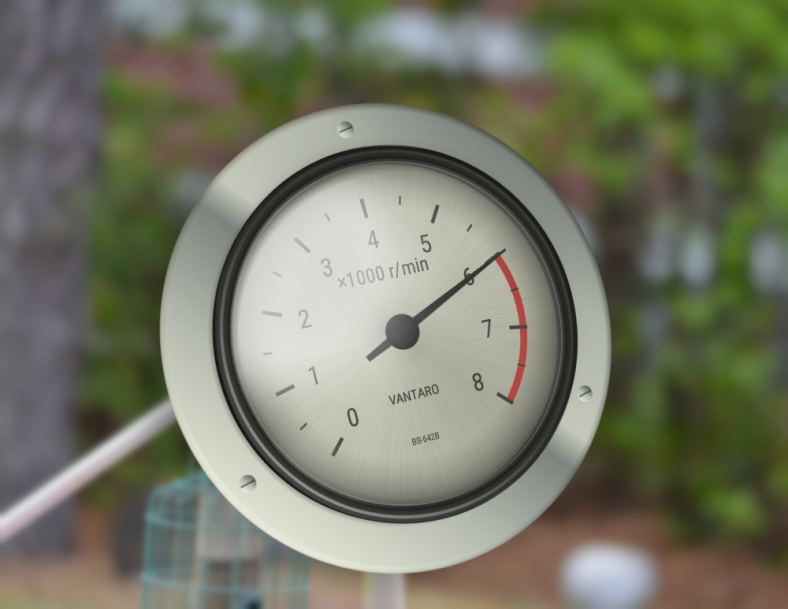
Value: 6000; rpm
